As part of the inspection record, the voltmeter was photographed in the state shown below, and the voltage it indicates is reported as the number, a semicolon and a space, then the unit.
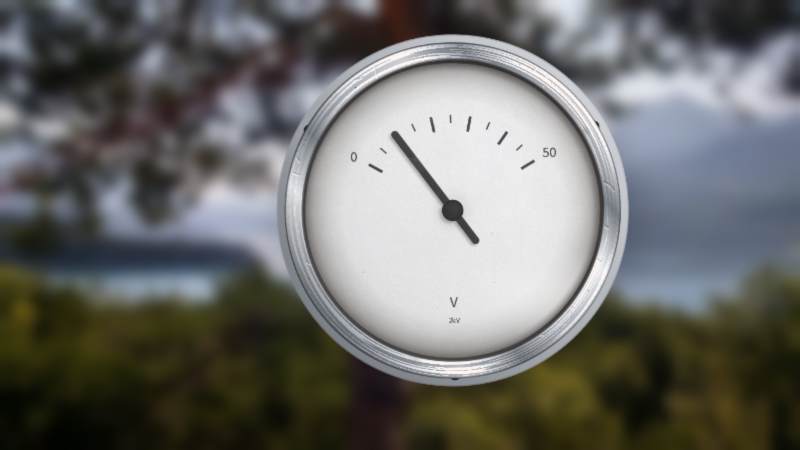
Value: 10; V
